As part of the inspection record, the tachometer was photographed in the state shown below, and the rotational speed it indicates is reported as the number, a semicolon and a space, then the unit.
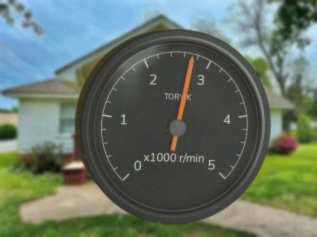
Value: 2700; rpm
